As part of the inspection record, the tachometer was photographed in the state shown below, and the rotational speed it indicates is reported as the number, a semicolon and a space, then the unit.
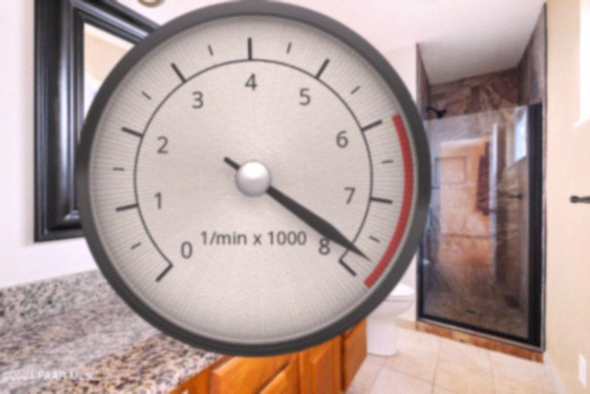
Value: 7750; rpm
